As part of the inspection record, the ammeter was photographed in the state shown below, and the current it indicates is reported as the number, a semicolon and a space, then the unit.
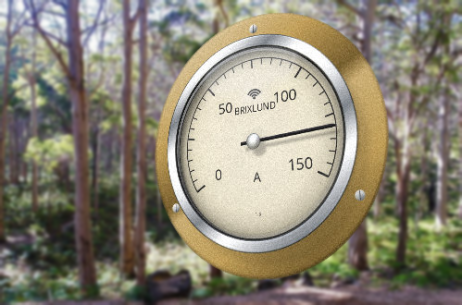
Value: 130; A
